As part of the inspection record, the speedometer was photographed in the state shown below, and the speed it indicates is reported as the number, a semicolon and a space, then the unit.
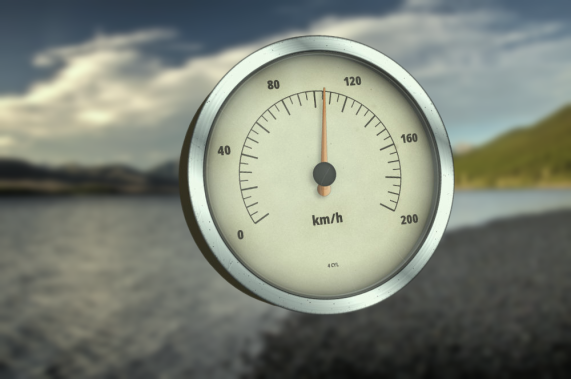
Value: 105; km/h
